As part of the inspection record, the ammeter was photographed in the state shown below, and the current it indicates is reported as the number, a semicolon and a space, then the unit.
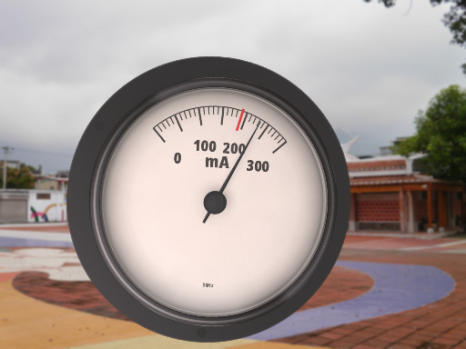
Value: 230; mA
